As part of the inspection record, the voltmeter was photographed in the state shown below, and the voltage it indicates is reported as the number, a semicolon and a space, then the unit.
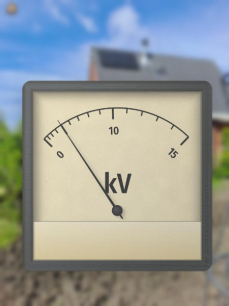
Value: 5; kV
